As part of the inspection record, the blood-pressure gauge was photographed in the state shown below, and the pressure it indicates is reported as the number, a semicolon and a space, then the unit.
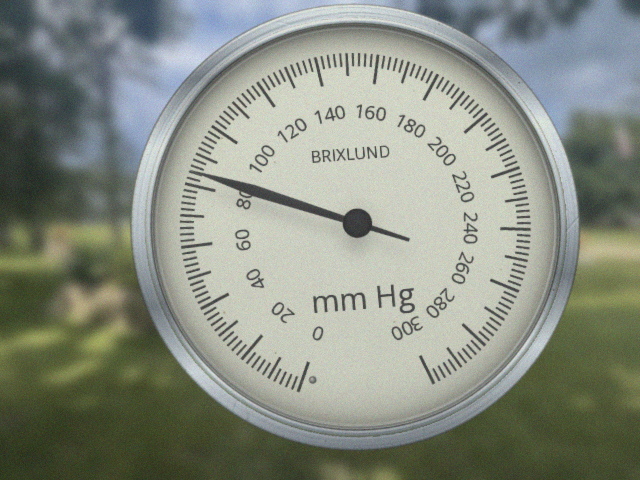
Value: 84; mmHg
